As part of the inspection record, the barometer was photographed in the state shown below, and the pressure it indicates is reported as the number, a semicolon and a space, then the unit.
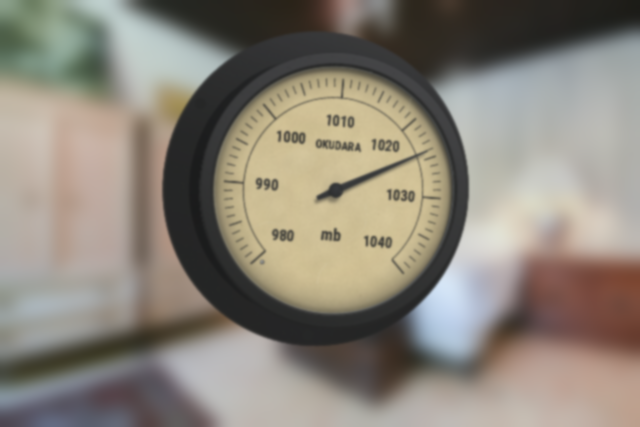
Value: 1024; mbar
